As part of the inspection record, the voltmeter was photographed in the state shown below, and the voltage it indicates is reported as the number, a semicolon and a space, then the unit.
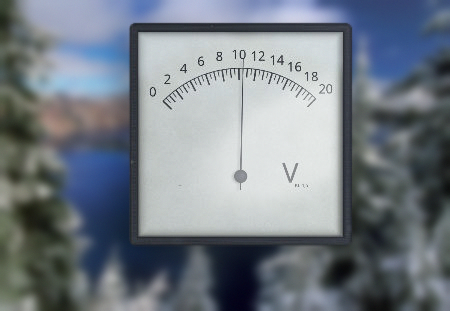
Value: 10.5; V
